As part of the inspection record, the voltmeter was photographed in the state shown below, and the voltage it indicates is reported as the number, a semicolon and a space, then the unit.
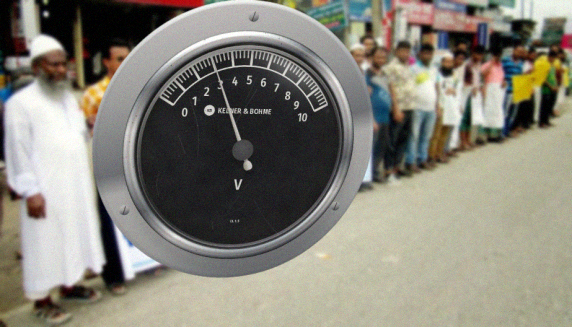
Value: 3; V
